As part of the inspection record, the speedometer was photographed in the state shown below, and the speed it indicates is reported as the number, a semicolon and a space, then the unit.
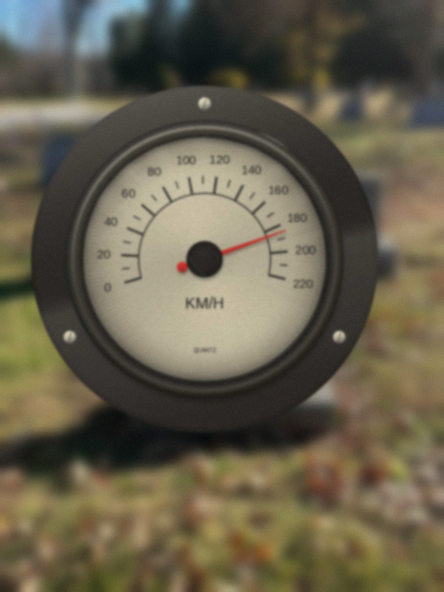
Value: 185; km/h
